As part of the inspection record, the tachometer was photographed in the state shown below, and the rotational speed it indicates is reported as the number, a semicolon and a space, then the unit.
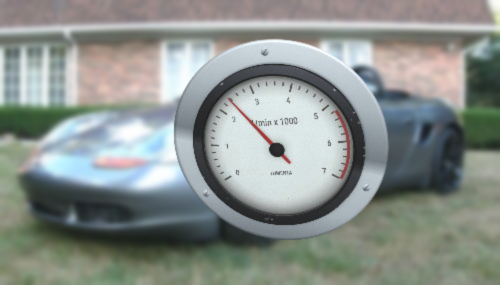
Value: 2400; rpm
